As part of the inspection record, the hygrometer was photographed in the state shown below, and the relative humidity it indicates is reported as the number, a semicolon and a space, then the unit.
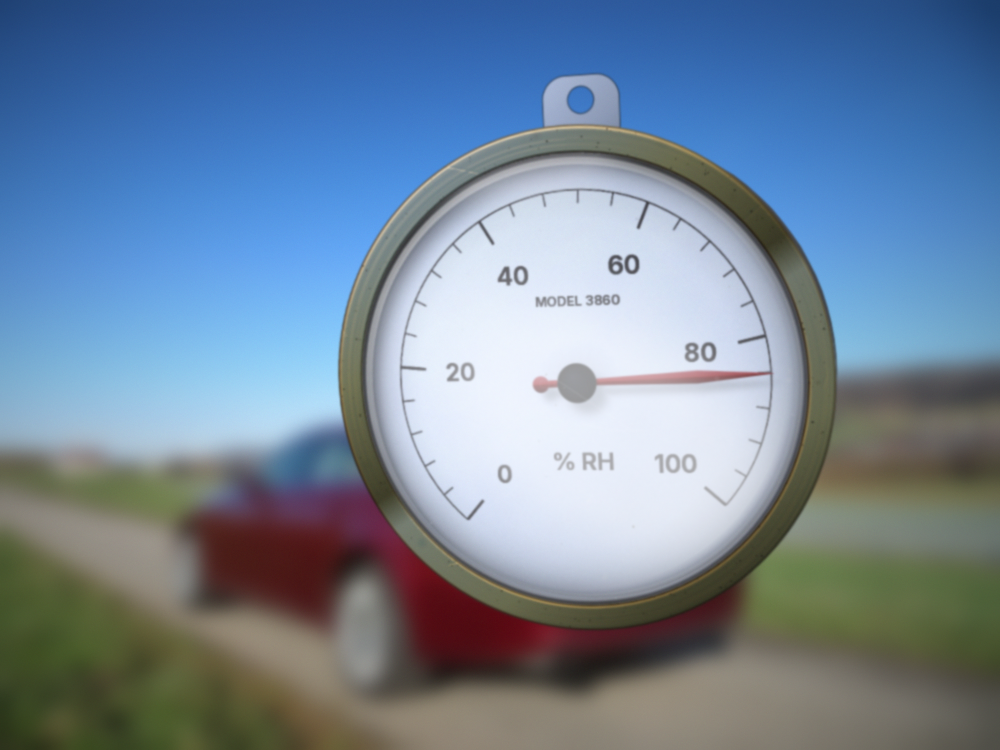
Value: 84; %
